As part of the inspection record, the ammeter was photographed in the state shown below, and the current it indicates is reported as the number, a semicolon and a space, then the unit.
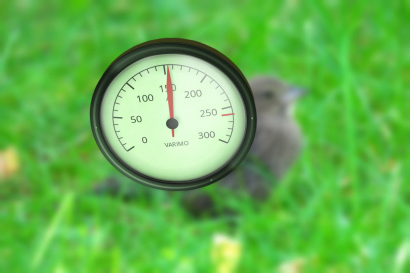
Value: 155; A
